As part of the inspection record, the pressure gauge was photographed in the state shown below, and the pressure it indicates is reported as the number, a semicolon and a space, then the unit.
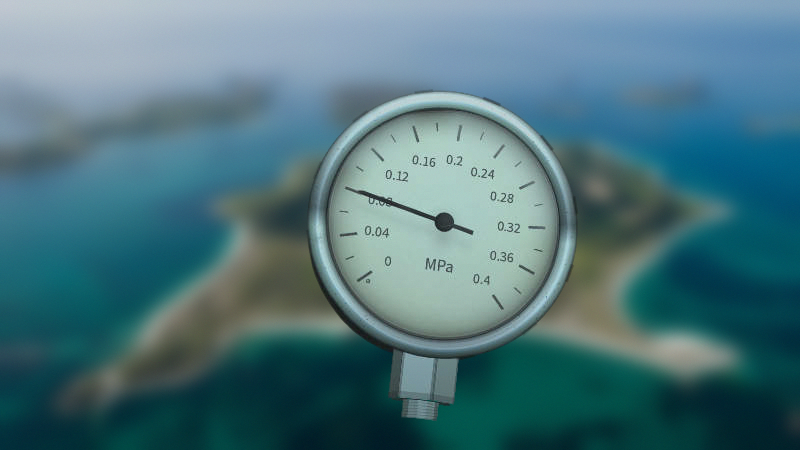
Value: 0.08; MPa
